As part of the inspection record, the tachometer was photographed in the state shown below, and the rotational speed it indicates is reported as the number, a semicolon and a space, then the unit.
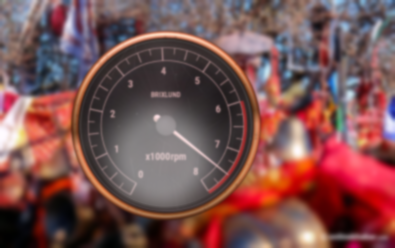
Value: 7500; rpm
